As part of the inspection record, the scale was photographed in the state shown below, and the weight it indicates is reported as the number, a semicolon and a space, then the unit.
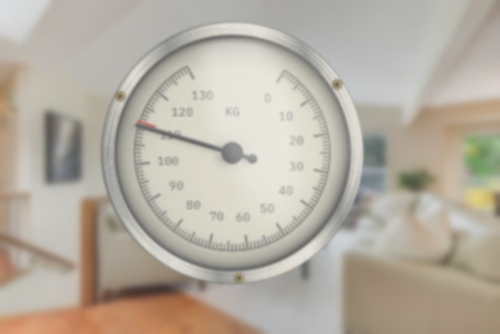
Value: 110; kg
